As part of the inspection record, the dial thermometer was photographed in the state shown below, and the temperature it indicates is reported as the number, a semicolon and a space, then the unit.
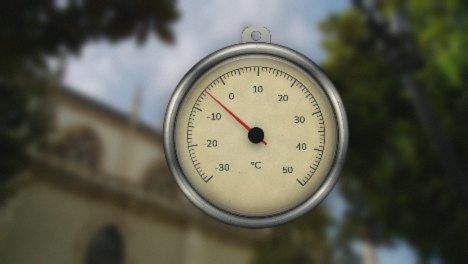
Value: -5; °C
